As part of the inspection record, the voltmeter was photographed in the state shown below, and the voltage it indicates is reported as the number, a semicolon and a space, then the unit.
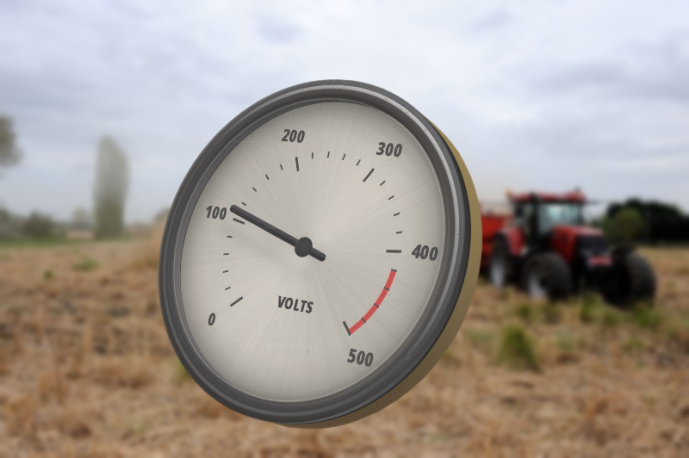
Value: 110; V
